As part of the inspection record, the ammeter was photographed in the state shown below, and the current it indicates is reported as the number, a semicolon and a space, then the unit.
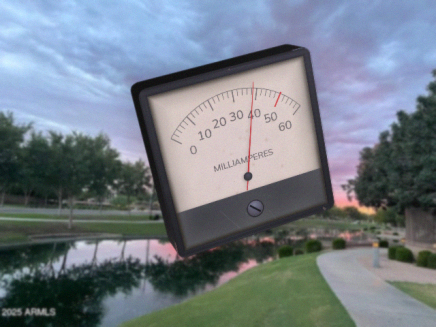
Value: 38; mA
